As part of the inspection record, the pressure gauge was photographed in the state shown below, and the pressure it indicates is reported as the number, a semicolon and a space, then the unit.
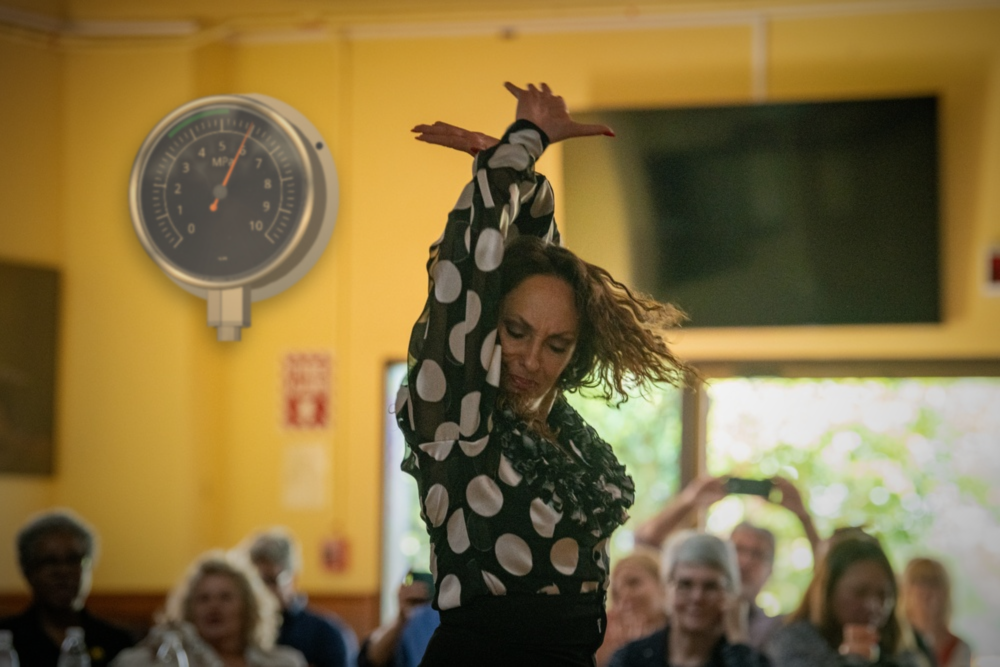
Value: 6; MPa
